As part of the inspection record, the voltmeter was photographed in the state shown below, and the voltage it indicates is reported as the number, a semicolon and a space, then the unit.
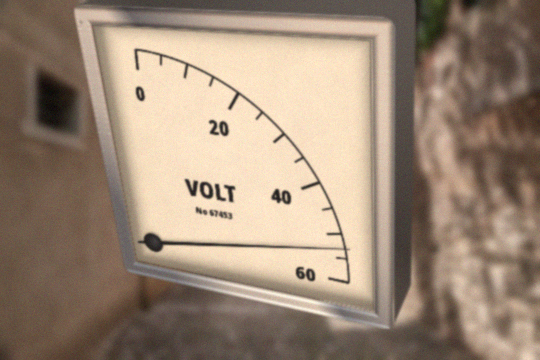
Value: 52.5; V
